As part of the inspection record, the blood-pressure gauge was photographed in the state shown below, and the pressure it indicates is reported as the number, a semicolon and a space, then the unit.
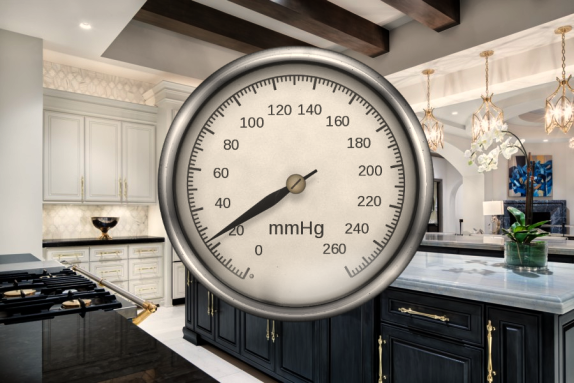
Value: 24; mmHg
